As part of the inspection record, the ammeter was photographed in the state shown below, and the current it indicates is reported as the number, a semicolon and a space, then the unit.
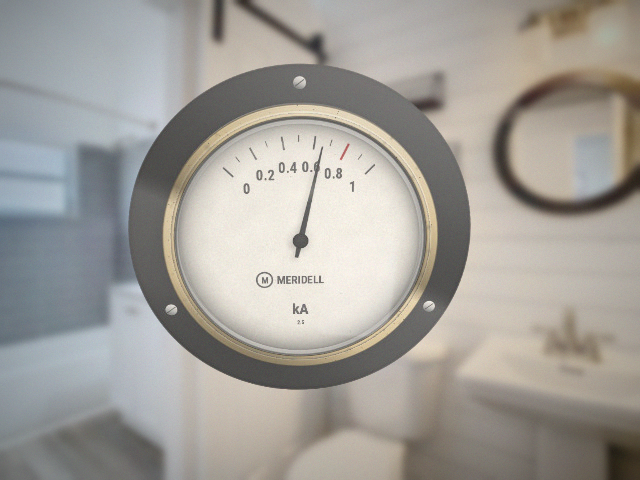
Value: 0.65; kA
